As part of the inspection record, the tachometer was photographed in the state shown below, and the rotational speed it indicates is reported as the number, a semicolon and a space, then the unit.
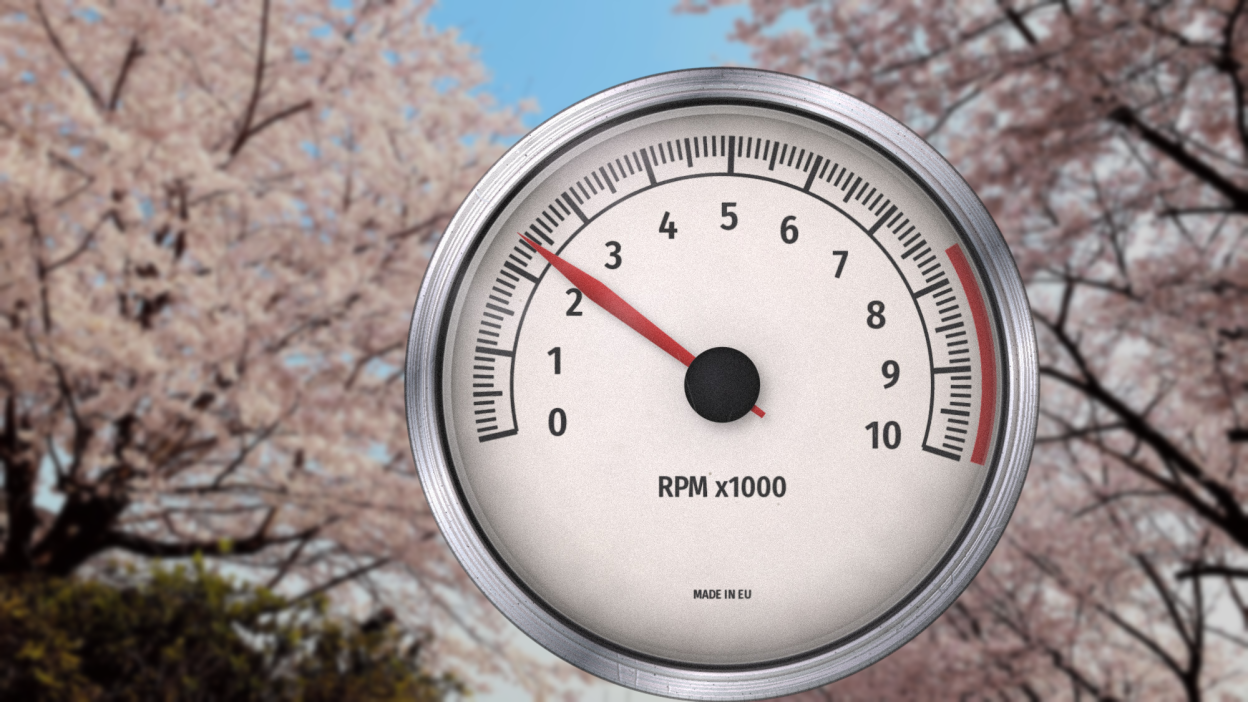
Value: 2350; rpm
